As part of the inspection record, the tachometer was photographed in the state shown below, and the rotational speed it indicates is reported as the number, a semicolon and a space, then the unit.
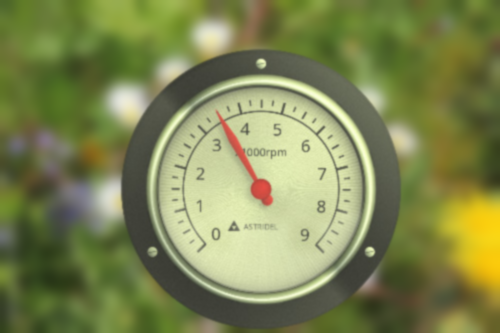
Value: 3500; rpm
